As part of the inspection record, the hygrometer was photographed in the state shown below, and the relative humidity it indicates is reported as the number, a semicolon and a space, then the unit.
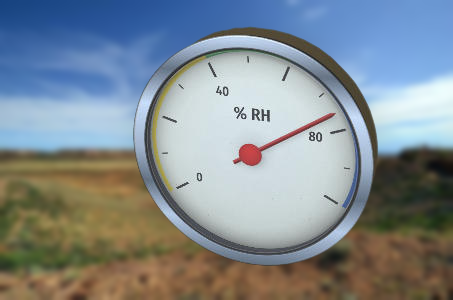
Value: 75; %
